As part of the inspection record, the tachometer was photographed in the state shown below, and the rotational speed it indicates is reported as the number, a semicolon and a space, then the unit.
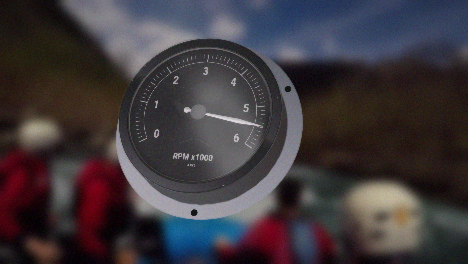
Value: 5500; rpm
